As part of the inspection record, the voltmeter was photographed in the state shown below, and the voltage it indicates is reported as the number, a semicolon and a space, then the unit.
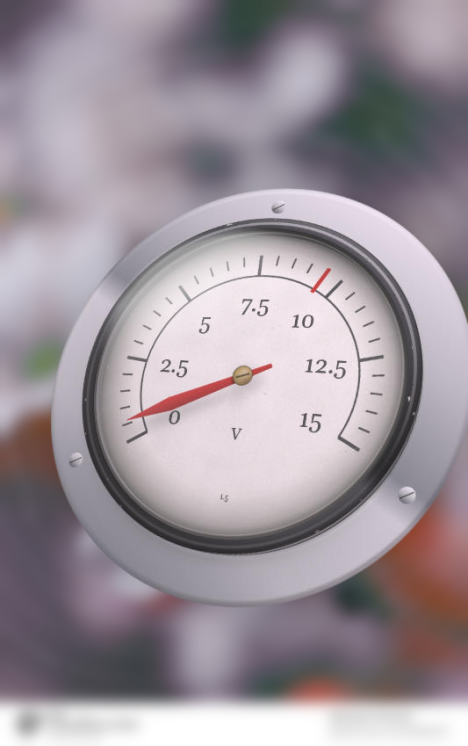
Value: 0.5; V
